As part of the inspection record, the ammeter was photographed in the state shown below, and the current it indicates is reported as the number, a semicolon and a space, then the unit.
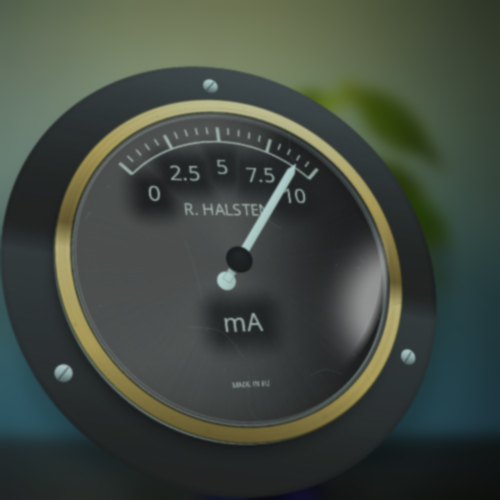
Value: 9; mA
